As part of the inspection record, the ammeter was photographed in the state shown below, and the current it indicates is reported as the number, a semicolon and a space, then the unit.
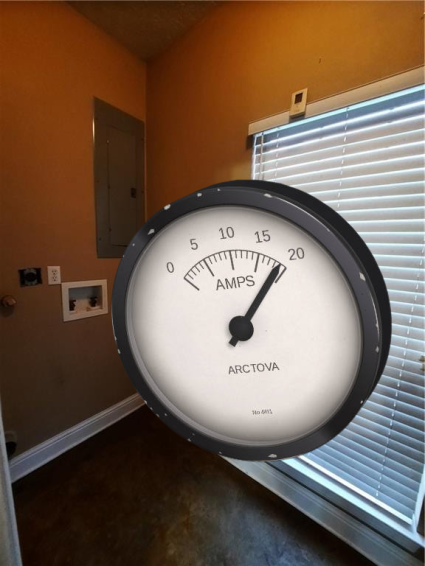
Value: 19; A
